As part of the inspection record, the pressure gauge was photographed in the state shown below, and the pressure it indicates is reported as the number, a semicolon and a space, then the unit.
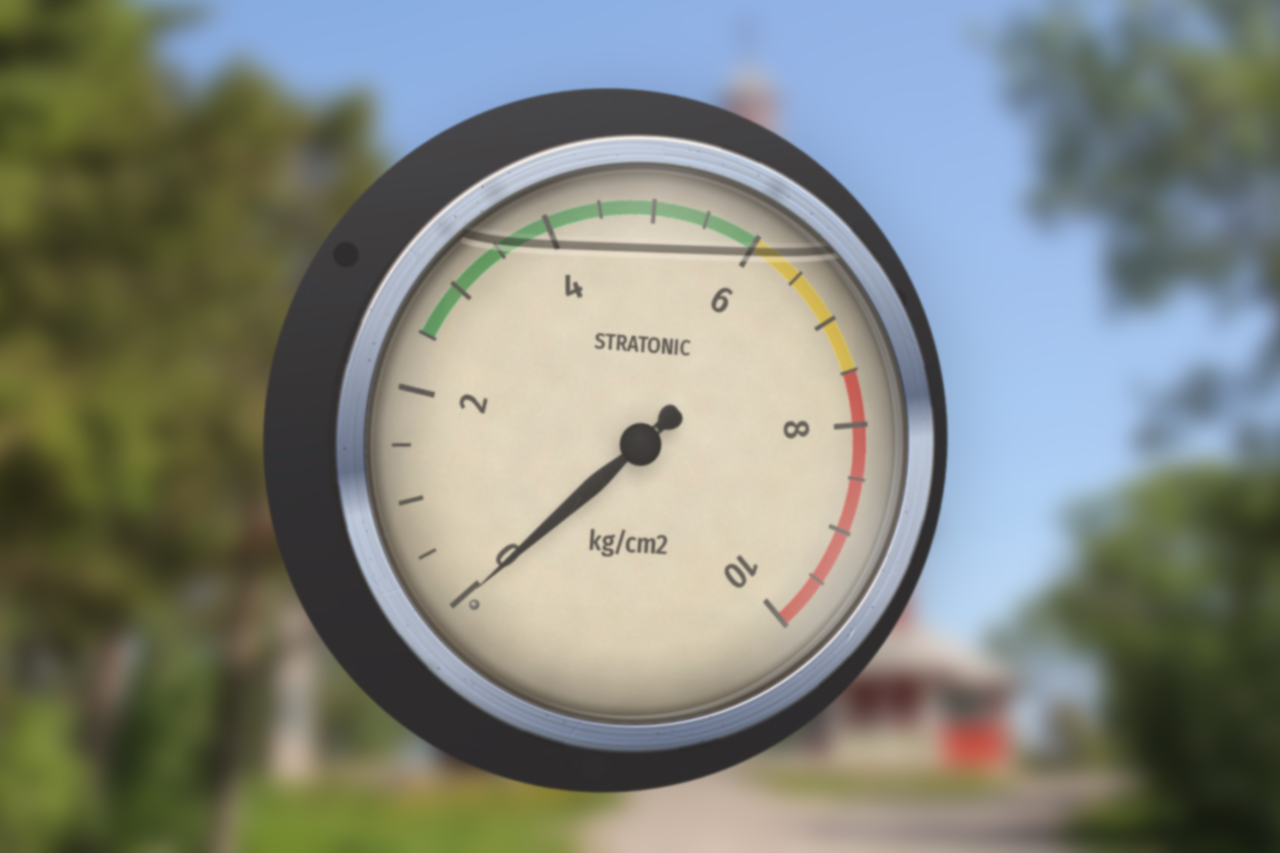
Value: 0; kg/cm²
